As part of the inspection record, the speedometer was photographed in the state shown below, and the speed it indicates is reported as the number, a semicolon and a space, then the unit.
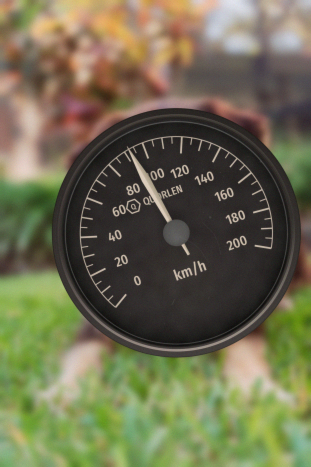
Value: 92.5; km/h
